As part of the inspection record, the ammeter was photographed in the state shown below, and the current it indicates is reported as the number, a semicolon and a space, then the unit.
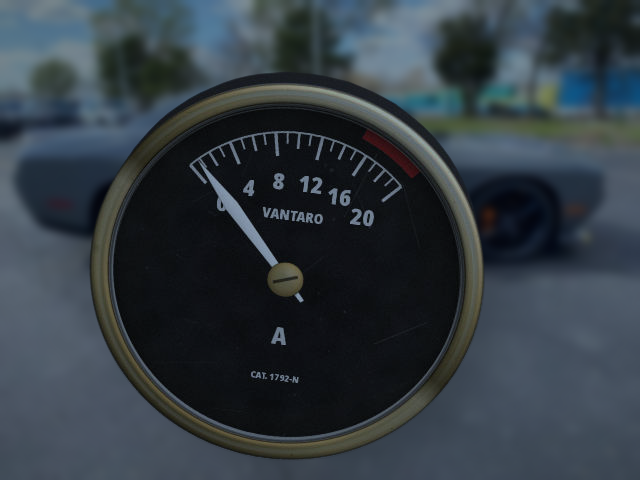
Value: 1; A
